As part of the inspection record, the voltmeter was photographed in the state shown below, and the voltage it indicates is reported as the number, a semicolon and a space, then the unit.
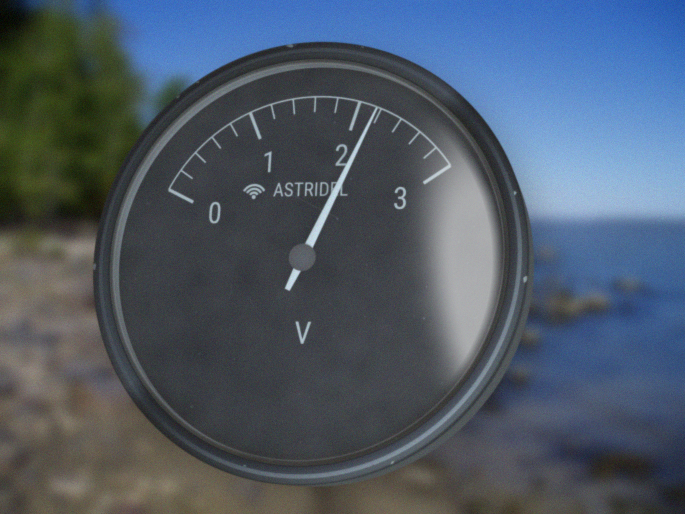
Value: 2.2; V
